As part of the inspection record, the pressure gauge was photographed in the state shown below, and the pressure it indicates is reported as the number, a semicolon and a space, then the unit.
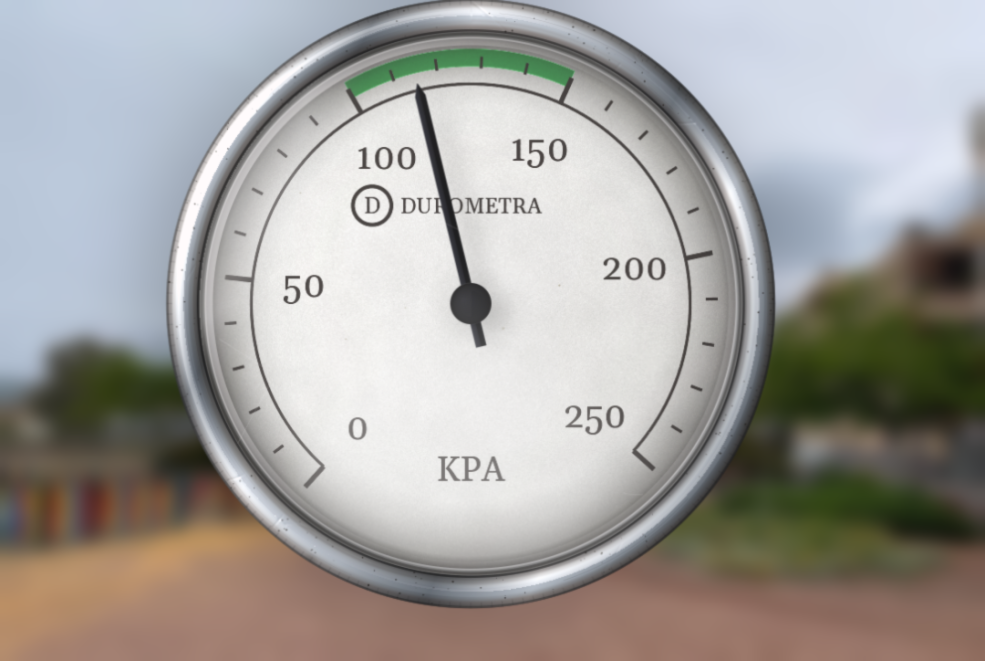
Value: 115; kPa
